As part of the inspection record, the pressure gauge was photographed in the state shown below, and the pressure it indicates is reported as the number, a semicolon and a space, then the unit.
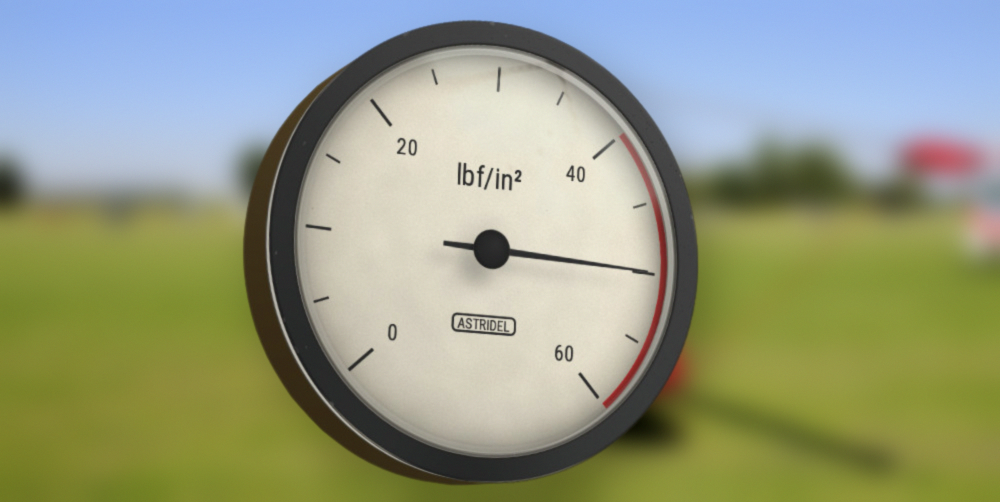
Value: 50; psi
